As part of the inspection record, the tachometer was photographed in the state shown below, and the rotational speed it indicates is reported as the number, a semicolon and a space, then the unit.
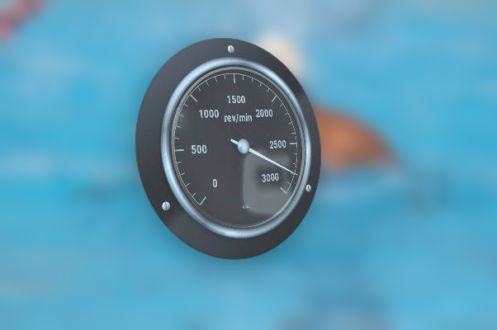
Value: 2800; rpm
